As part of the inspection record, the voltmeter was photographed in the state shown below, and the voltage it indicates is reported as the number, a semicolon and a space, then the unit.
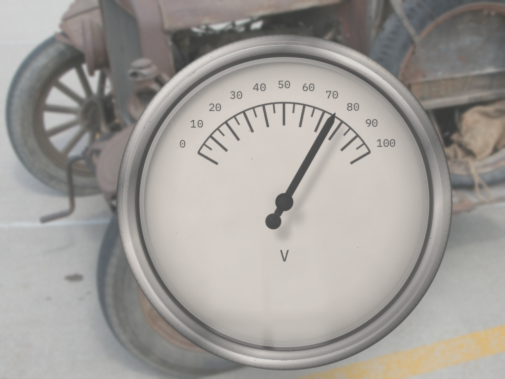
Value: 75; V
